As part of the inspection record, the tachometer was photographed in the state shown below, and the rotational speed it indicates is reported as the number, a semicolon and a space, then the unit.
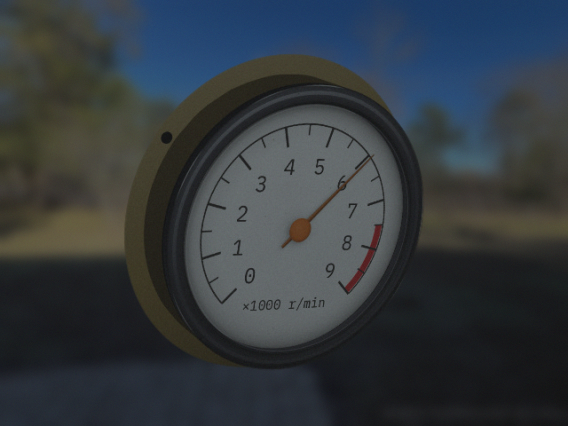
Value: 6000; rpm
